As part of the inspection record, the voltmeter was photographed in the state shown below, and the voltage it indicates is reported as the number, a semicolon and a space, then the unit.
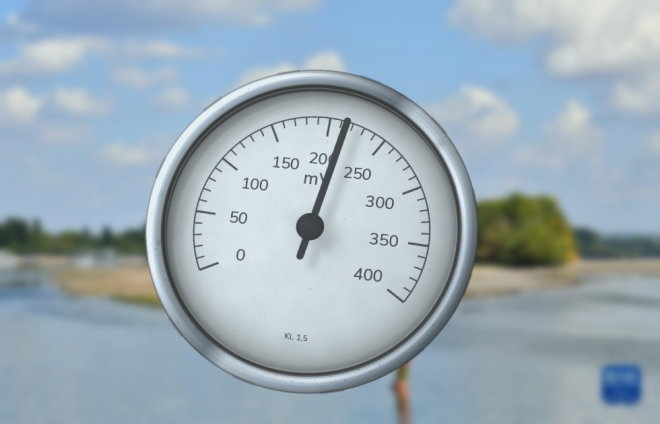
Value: 215; mV
